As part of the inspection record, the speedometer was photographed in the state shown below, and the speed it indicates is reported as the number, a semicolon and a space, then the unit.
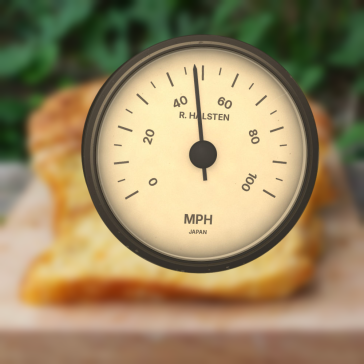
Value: 47.5; mph
